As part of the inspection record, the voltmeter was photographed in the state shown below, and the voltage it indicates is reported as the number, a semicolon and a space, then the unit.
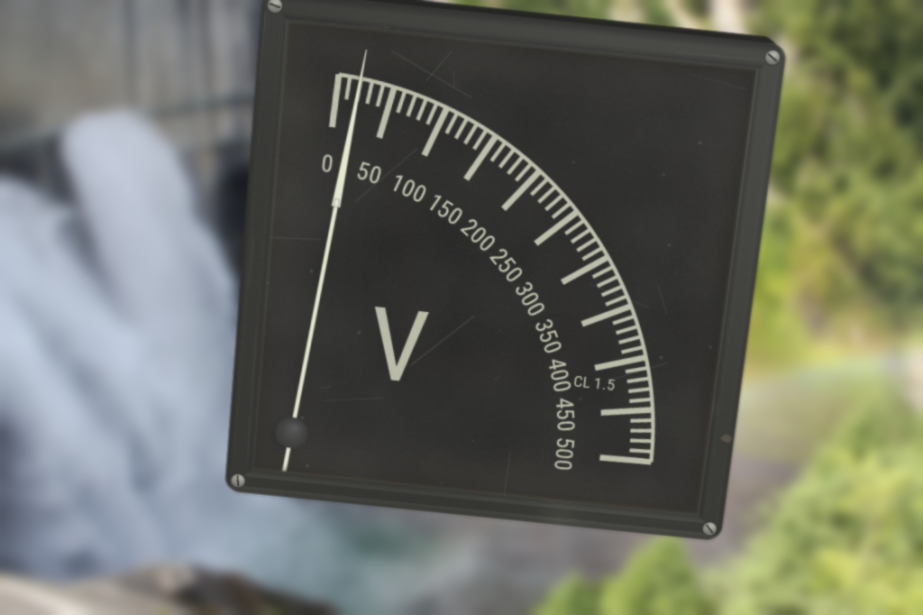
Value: 20; V
